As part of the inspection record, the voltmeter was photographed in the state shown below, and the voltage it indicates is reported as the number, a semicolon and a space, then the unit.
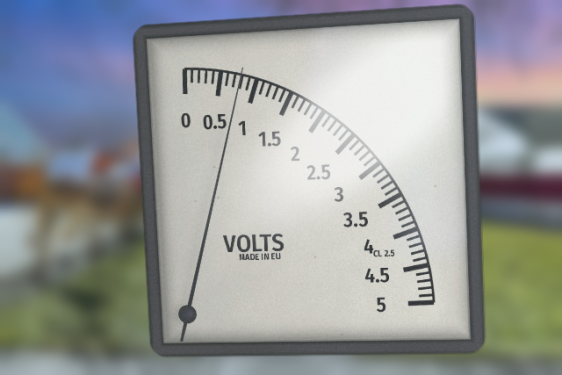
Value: 0.8; V
